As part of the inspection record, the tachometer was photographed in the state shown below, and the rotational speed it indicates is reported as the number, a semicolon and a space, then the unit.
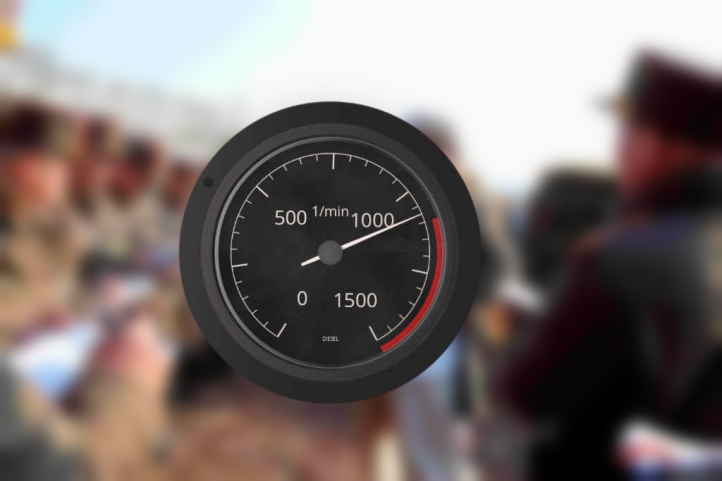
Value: 1075; rpm
